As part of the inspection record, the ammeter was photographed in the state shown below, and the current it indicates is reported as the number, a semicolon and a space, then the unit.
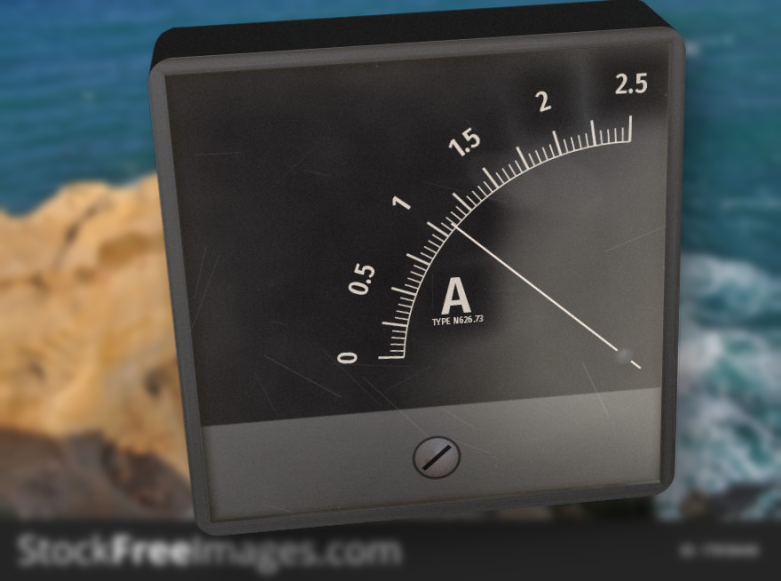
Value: 1.1; A
